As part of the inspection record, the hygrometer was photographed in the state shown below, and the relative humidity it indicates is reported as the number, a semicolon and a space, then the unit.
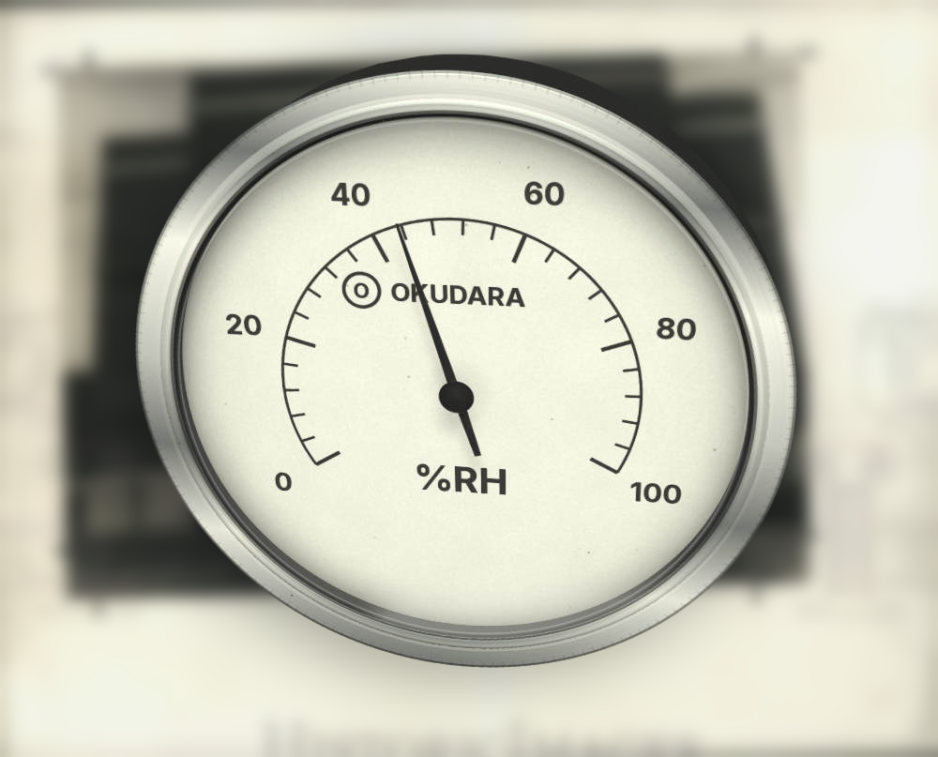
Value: 44; %
